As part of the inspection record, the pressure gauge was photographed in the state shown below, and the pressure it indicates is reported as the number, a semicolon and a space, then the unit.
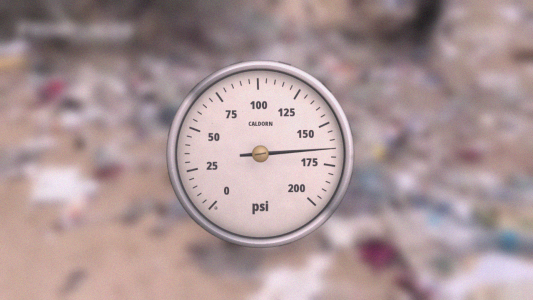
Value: 165; psi
